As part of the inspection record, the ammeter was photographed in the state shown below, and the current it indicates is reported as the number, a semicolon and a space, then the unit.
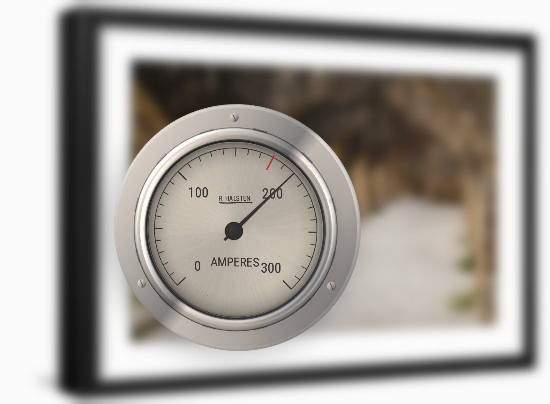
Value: 200; A
